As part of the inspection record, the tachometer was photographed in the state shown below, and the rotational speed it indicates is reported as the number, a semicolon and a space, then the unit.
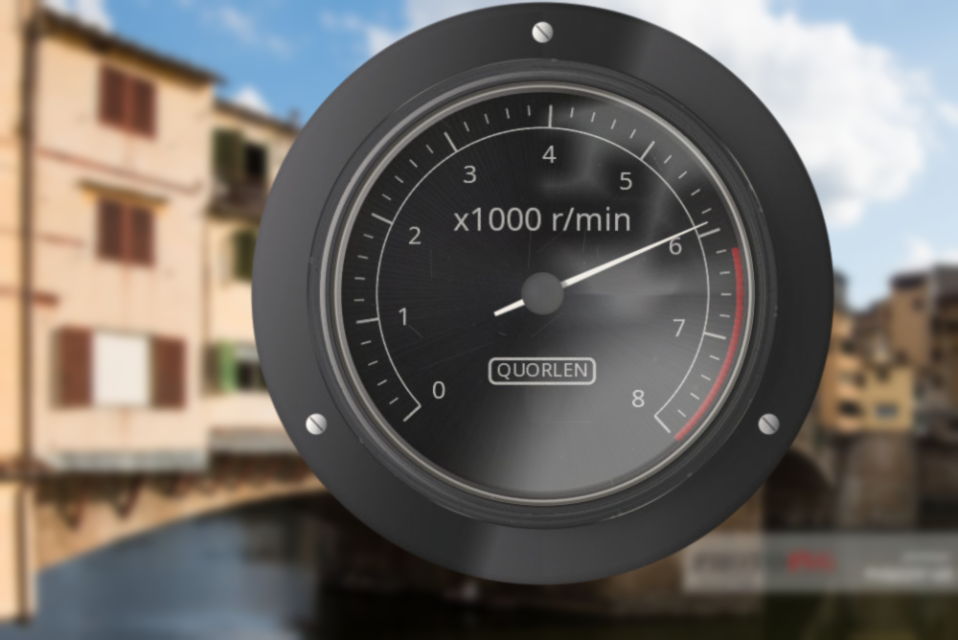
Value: 5900; rpm
